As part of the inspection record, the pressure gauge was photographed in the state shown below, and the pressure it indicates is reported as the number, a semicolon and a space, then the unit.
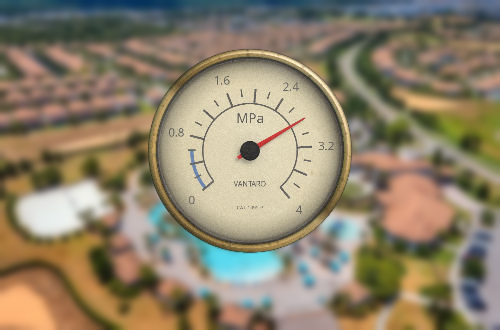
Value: 2.8; MPa
